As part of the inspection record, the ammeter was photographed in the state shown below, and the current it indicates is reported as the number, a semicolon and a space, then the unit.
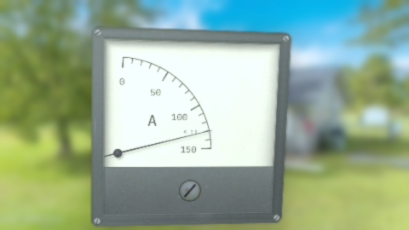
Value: 130; A
